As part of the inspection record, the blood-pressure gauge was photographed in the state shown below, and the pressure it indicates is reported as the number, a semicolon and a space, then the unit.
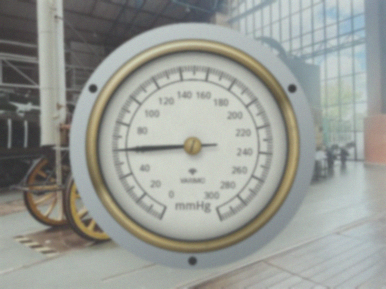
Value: 60; mmHg
